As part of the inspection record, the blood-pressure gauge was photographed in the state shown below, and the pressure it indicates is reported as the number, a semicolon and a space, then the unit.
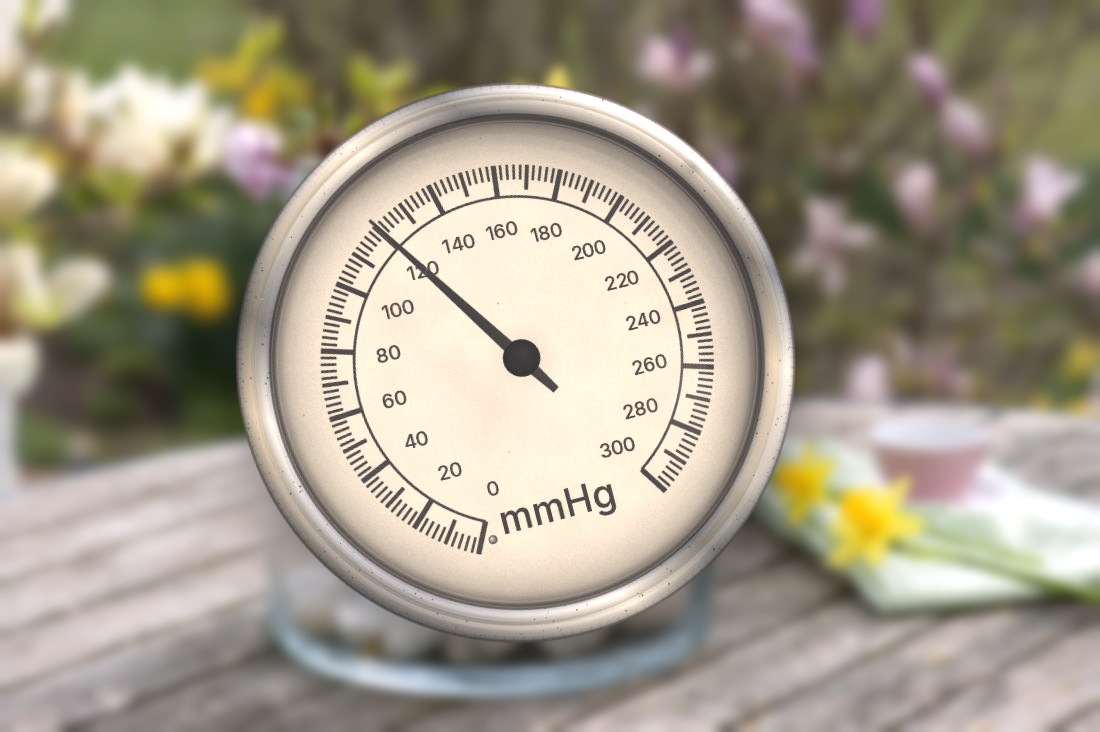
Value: 120; mmHg
